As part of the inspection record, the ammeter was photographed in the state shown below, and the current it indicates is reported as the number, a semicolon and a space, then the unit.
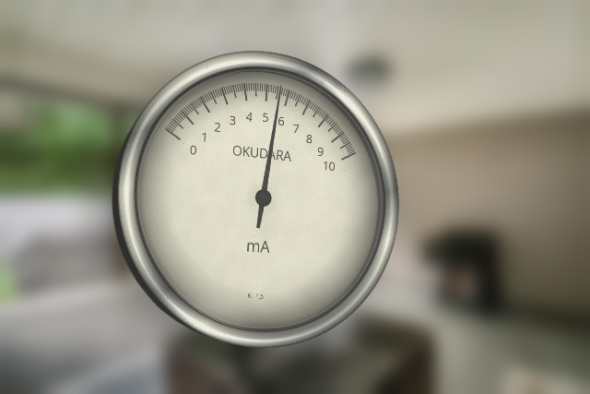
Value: 5.5; mA
